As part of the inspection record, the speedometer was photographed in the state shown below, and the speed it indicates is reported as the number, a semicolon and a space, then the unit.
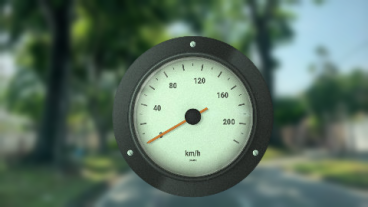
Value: 0; km/h
